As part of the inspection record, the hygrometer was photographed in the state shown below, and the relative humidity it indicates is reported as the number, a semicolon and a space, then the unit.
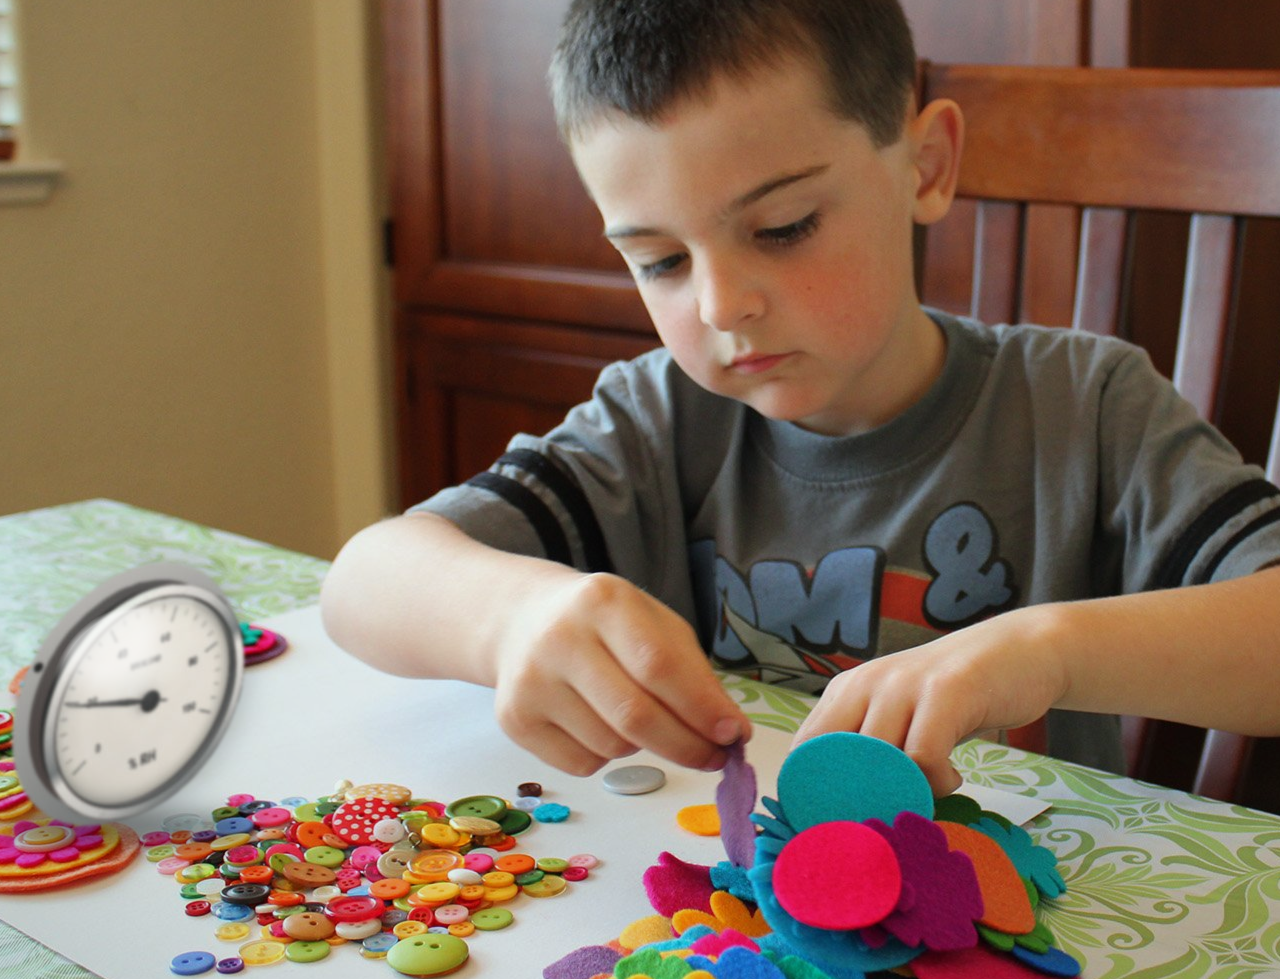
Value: 20; %
